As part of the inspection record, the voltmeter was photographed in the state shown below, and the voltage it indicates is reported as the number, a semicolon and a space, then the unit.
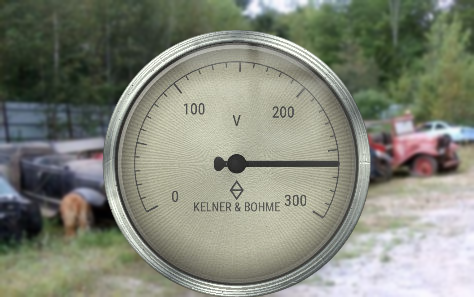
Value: 260; V
